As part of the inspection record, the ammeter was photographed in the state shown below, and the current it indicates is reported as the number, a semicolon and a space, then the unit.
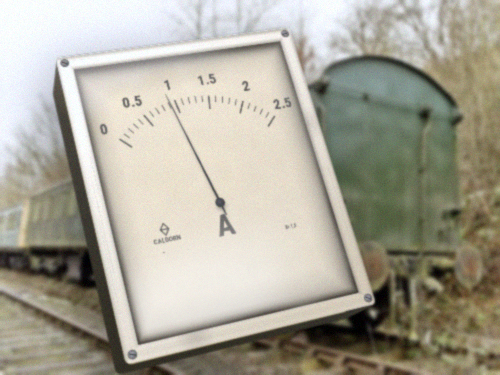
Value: 0.9; A
